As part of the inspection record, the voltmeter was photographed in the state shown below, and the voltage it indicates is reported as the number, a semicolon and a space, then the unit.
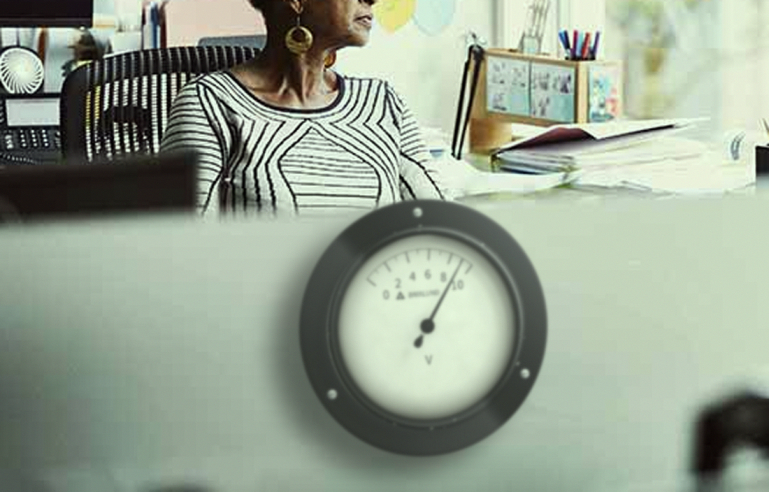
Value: 9; V
